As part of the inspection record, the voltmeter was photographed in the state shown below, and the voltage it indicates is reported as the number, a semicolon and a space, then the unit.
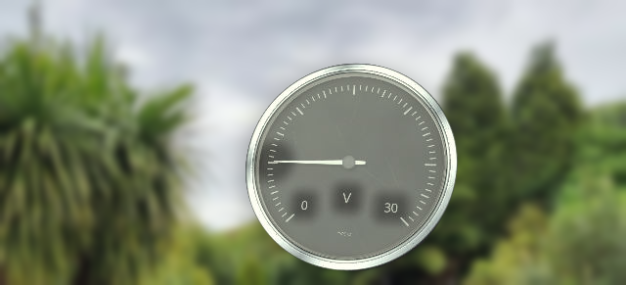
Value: 5; V
